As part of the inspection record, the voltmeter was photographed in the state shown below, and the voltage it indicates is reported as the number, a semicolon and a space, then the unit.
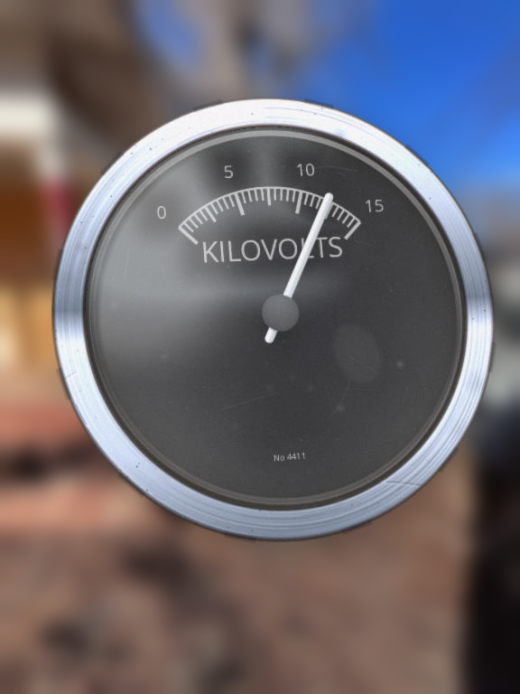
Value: 12; kV
